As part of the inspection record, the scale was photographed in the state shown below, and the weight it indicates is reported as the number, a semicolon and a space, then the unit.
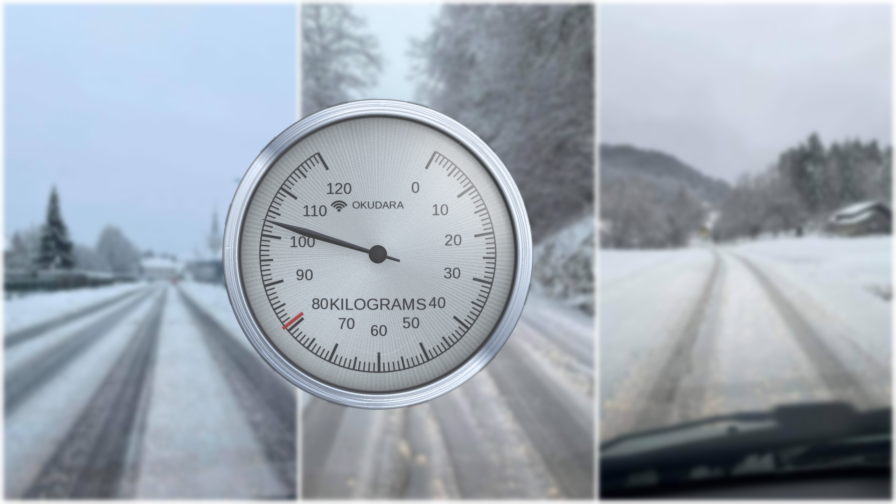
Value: 103; kg
